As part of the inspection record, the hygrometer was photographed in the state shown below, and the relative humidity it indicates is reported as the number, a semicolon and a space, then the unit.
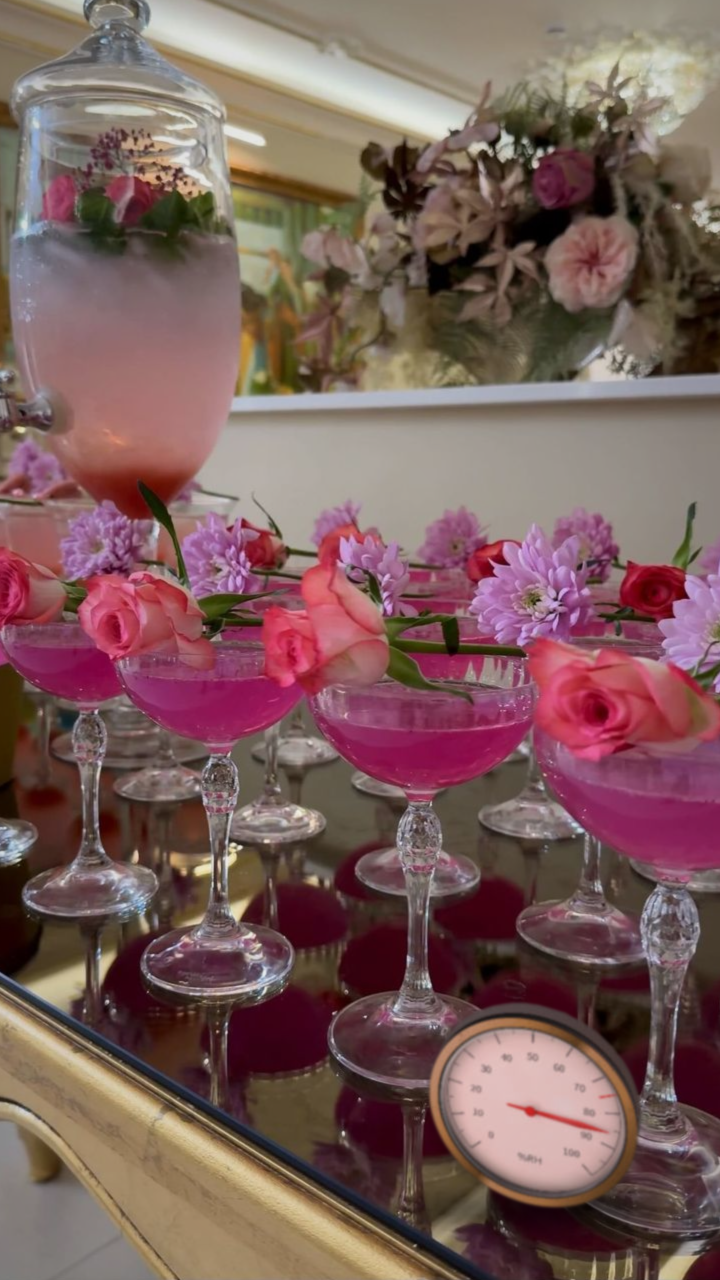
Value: 85; %
